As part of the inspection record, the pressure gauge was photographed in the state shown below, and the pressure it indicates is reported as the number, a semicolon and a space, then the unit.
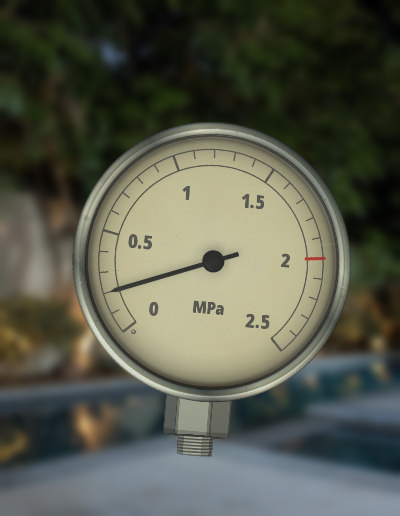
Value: 0.2; MPa
